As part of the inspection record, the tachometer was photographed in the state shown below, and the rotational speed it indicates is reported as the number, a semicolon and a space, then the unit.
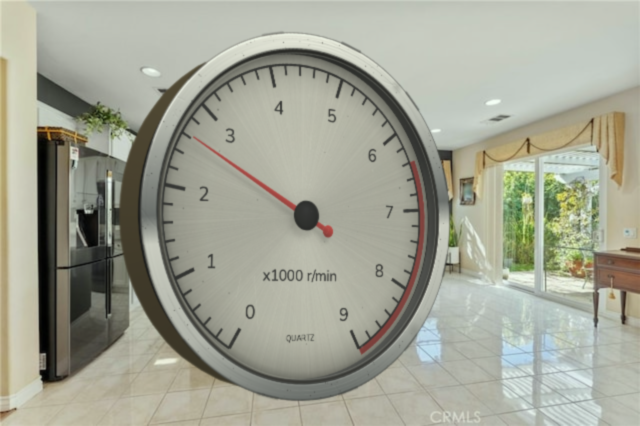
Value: 2600; rpm
